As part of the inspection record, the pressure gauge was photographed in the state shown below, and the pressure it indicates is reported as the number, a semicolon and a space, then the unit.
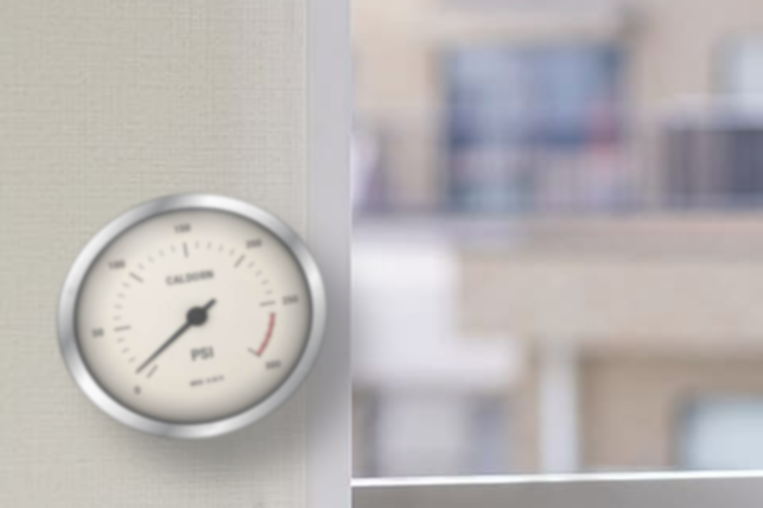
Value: 10; psi
